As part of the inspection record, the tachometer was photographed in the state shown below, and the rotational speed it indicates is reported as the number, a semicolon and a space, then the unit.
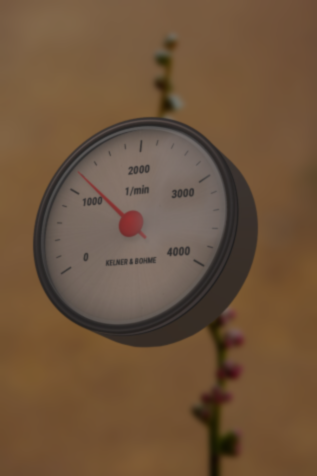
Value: 1200; rpm
